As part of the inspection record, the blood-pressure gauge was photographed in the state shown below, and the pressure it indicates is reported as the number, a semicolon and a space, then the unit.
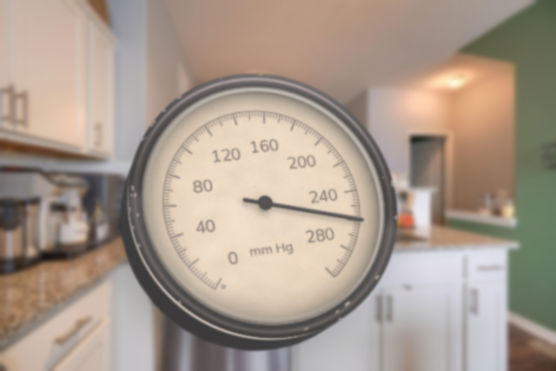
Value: 260; mmHg
